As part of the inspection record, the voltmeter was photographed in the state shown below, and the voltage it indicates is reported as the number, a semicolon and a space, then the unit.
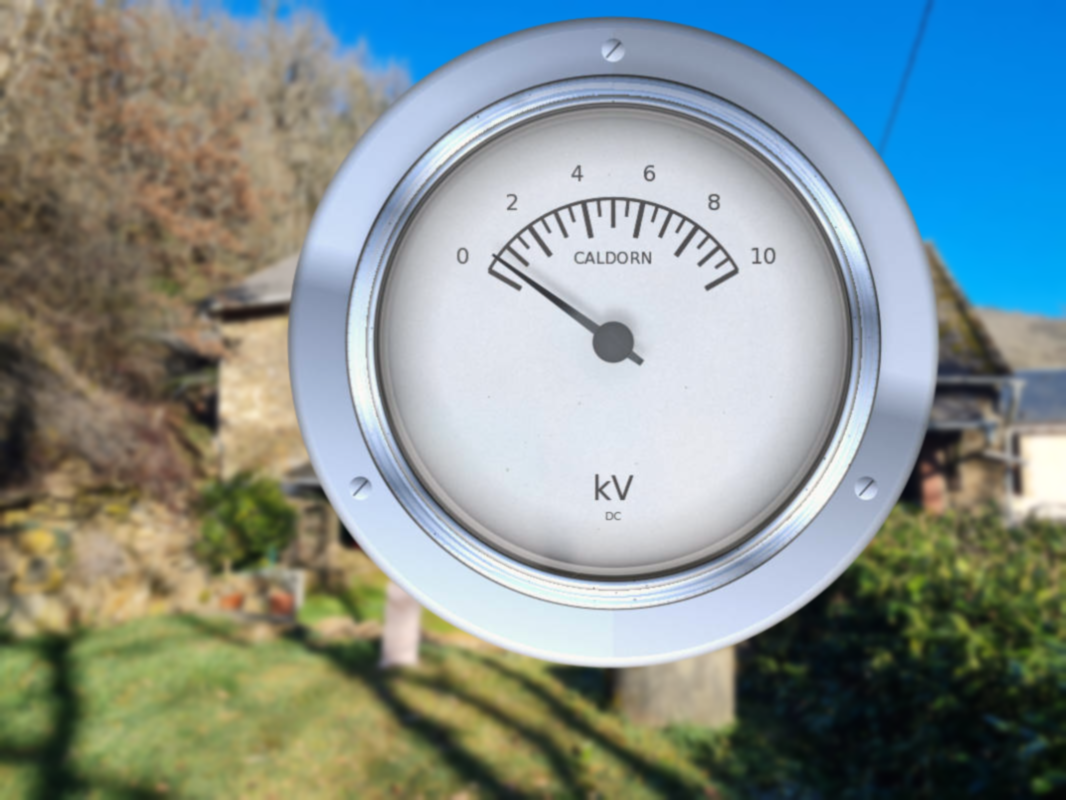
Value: 0.5; kV
